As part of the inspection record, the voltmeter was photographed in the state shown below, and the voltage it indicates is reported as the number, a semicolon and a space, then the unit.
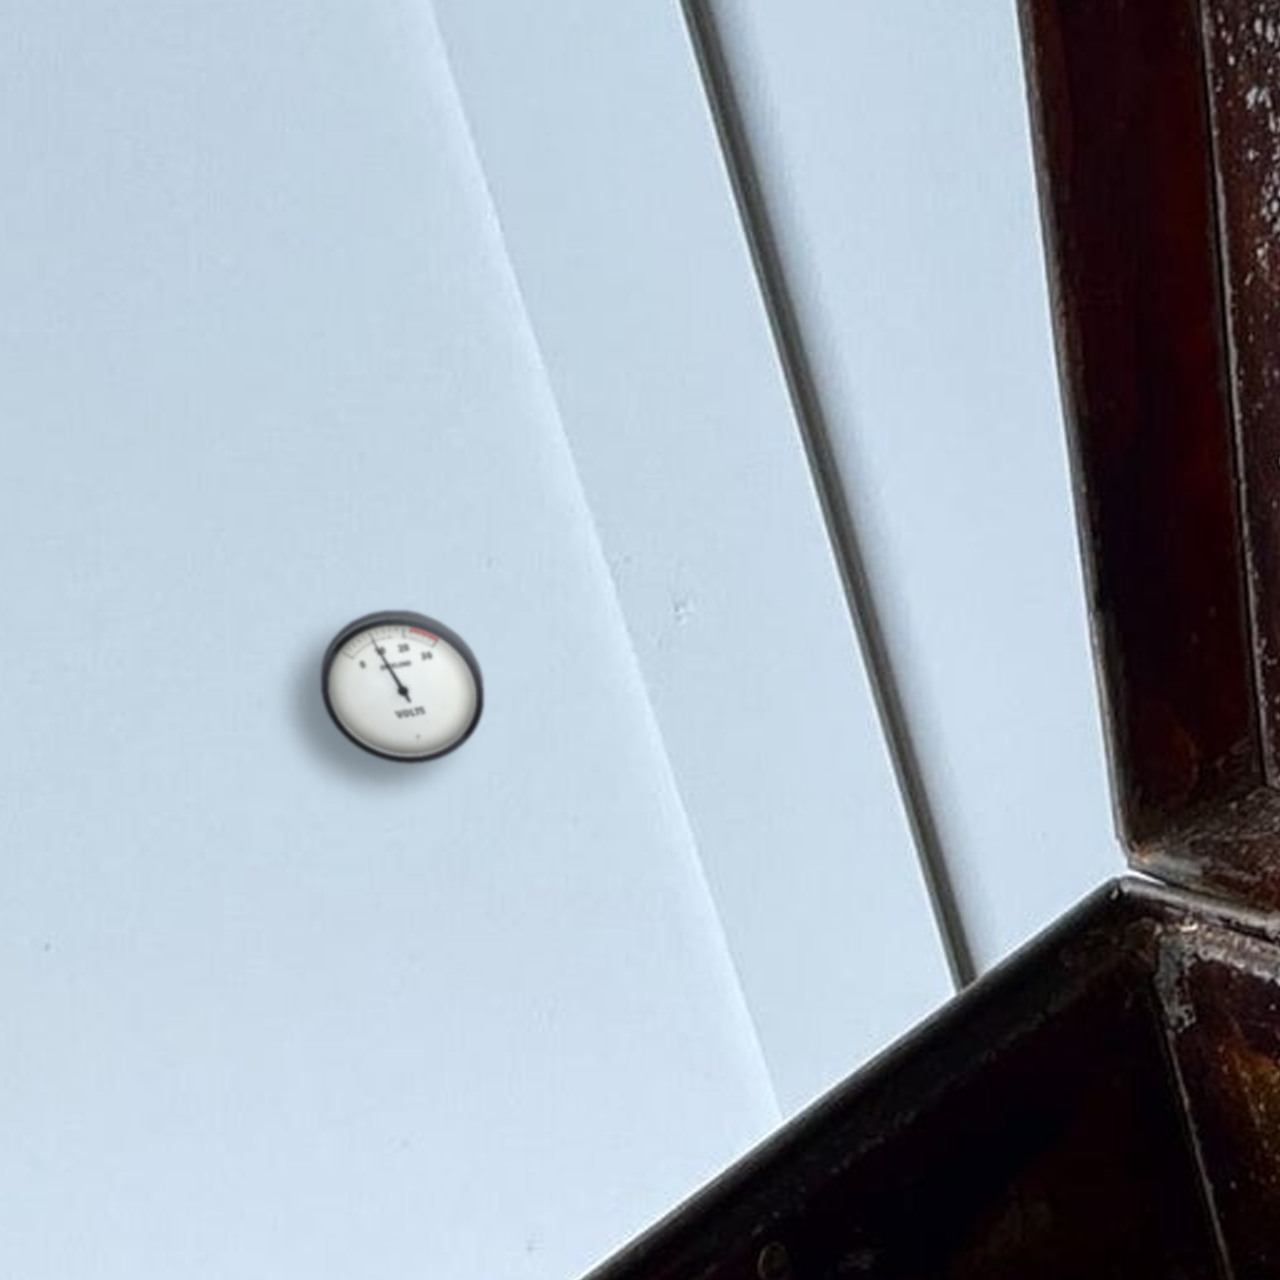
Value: 10; V
